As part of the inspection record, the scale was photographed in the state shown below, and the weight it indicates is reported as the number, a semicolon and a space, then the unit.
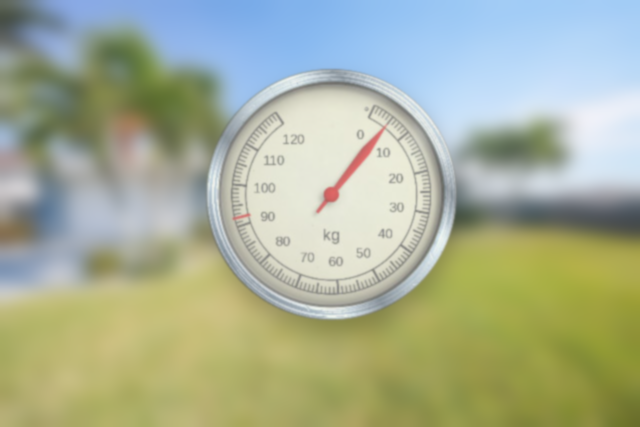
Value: 5; kg
